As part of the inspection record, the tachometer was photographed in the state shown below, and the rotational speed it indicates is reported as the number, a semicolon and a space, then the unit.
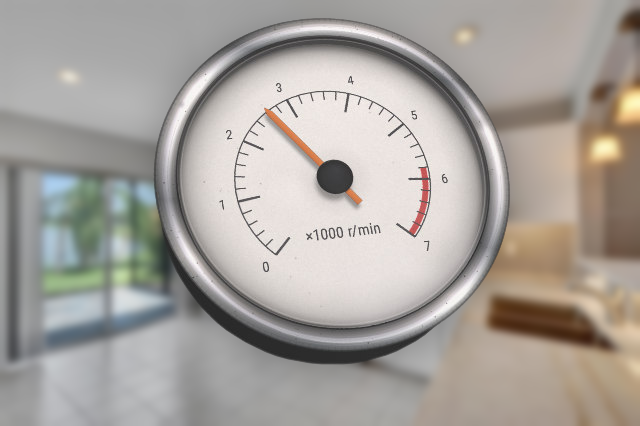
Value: 2600; rpm
